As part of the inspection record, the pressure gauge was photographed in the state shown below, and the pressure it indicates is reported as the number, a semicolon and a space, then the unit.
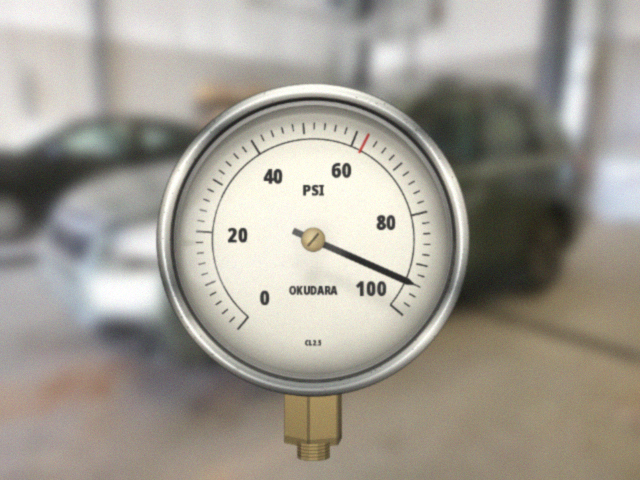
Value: 94; psi
